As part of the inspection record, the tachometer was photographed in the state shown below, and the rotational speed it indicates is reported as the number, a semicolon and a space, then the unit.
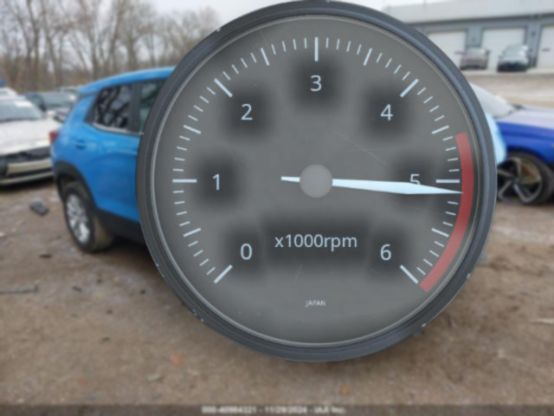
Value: 5100; rpm
